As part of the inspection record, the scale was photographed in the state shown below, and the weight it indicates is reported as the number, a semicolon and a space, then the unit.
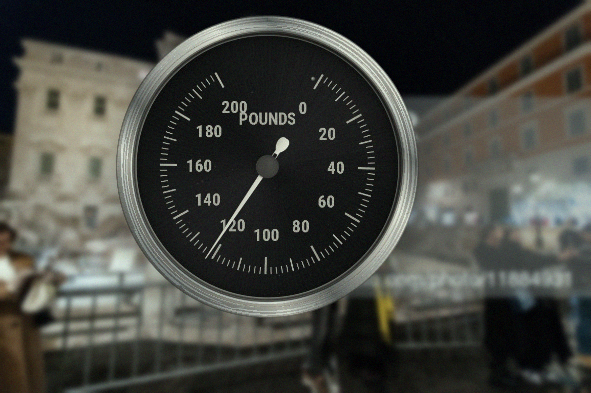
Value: 122; lb
